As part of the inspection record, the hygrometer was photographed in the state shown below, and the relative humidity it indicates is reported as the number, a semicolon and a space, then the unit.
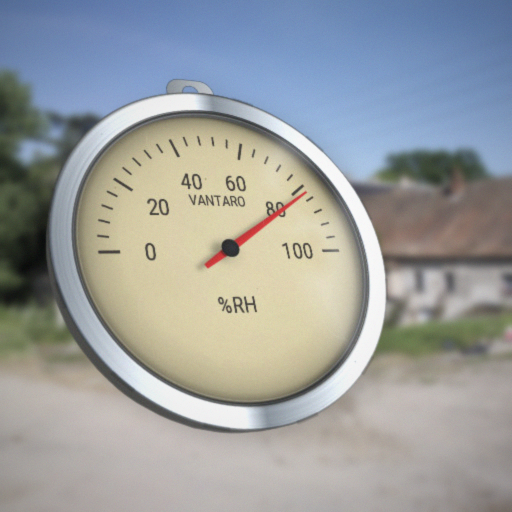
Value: 82; %
